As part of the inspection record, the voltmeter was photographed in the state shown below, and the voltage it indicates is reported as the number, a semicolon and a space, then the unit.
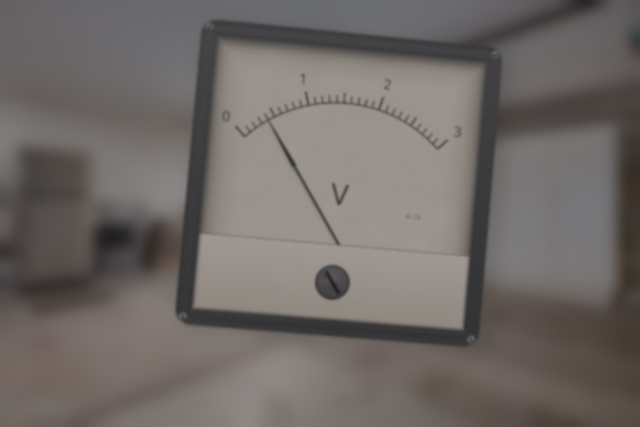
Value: 0.4; V
